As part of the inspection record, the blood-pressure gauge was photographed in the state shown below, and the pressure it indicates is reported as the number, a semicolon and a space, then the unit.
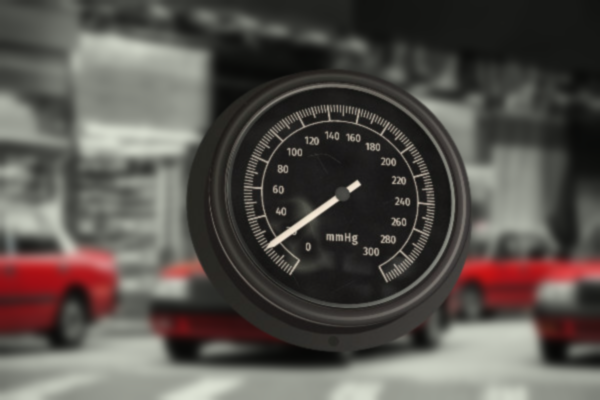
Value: 20; mmHg
